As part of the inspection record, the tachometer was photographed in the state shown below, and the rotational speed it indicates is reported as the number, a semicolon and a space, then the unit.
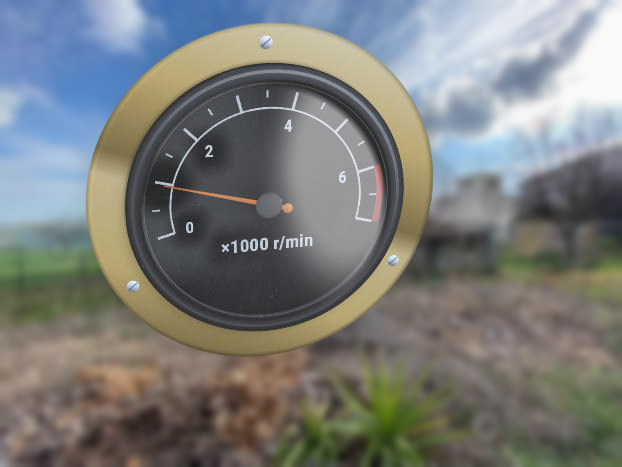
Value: 1000; rpm
